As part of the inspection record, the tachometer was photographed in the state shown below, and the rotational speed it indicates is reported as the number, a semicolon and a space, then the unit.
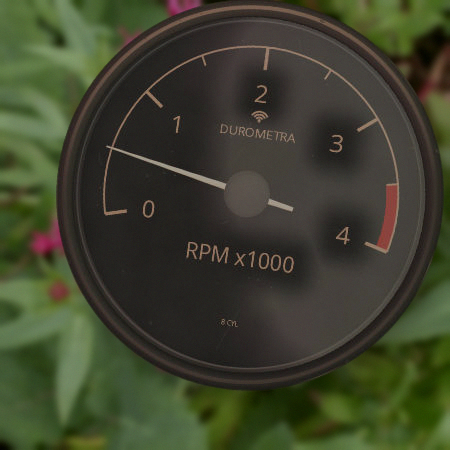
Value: 500; rpm
